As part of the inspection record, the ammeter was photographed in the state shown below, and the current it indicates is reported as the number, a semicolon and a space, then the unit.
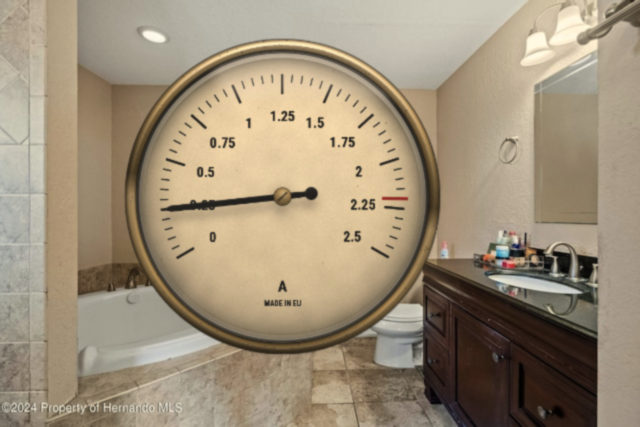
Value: 0.25; A
